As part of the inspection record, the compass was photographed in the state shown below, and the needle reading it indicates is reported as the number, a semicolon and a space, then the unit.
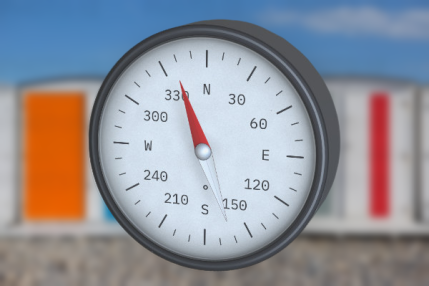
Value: 340; °
